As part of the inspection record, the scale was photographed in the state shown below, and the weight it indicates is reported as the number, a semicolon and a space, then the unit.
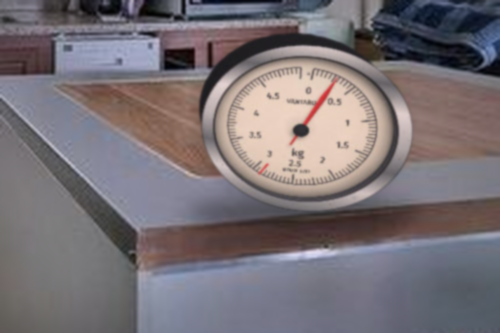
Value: 0.25; kg
